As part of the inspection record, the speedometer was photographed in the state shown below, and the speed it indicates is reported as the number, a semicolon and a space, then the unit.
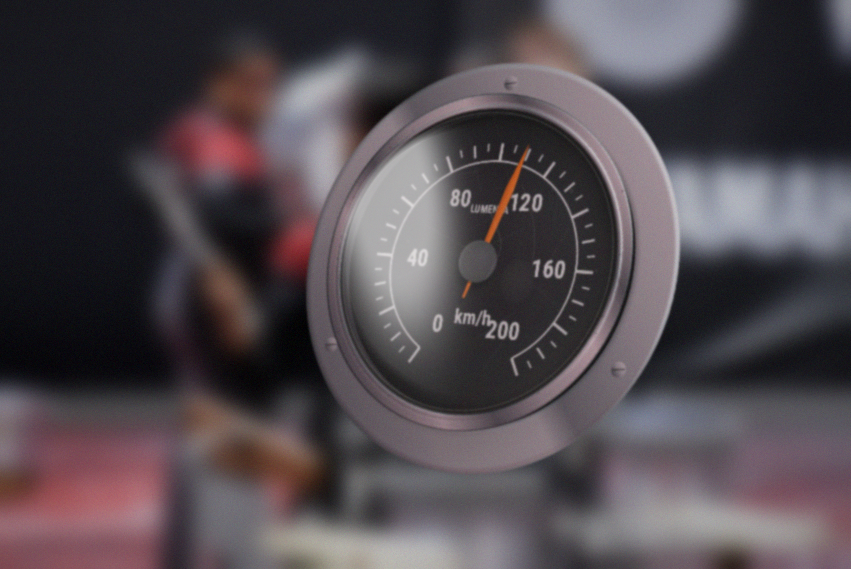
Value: 110; km/h
